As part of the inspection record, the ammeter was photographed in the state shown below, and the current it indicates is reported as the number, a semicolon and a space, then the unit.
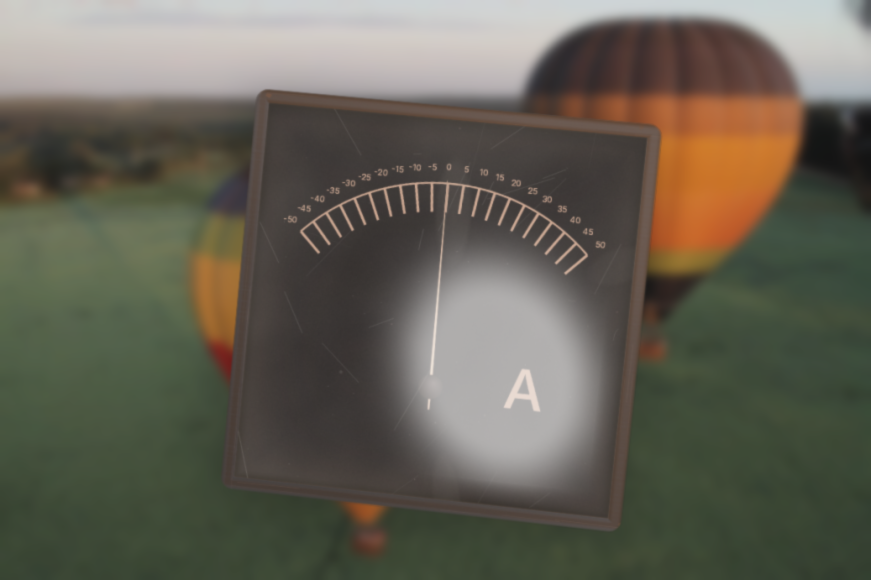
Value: 0; A
